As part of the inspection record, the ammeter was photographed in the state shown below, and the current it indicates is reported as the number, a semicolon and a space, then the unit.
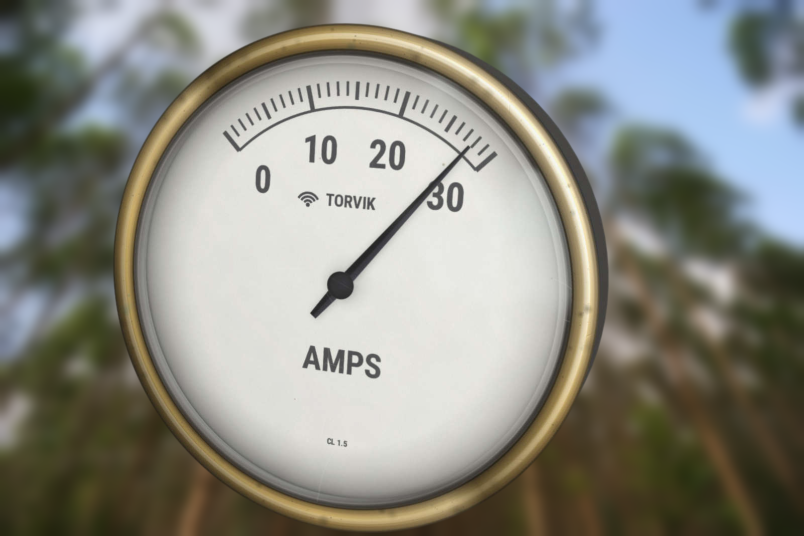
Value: 28; A
